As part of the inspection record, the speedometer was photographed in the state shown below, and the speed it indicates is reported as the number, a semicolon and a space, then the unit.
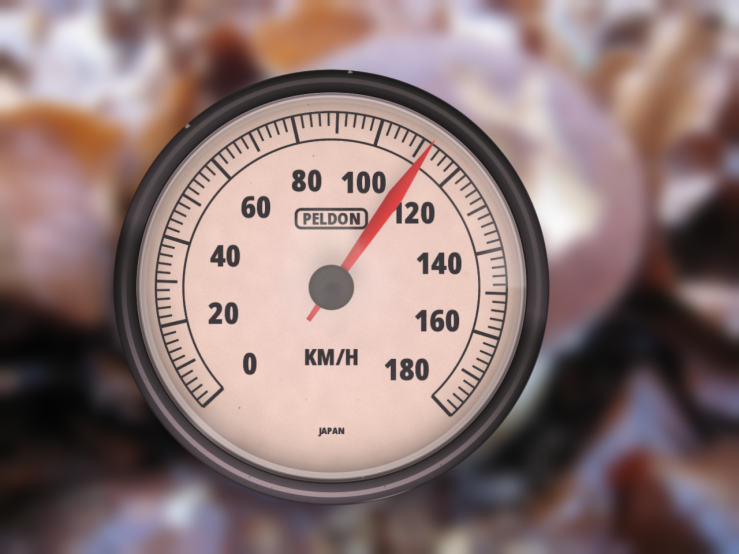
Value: 112; km/h
